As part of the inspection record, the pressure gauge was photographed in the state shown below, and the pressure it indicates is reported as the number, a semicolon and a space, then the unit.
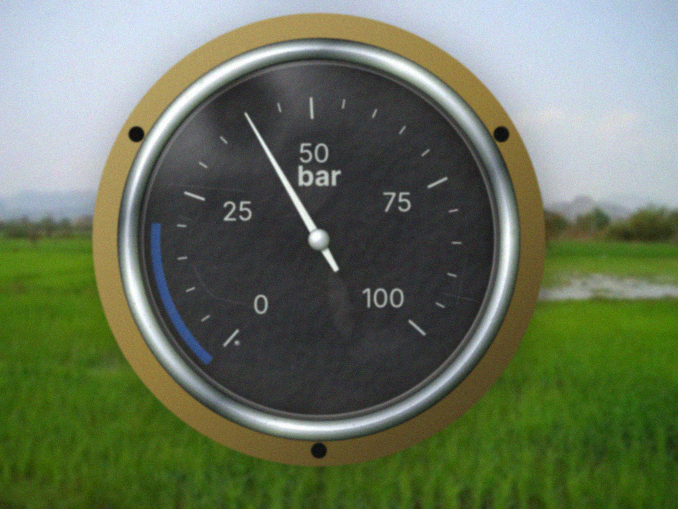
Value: 40; bar
